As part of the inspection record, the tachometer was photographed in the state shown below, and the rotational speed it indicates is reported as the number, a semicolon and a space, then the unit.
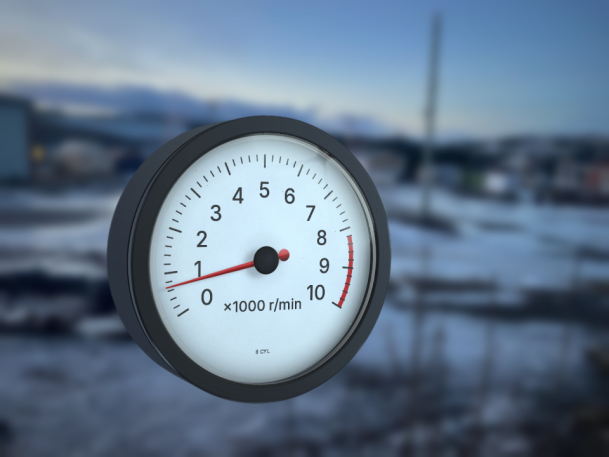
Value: 700; rpm
